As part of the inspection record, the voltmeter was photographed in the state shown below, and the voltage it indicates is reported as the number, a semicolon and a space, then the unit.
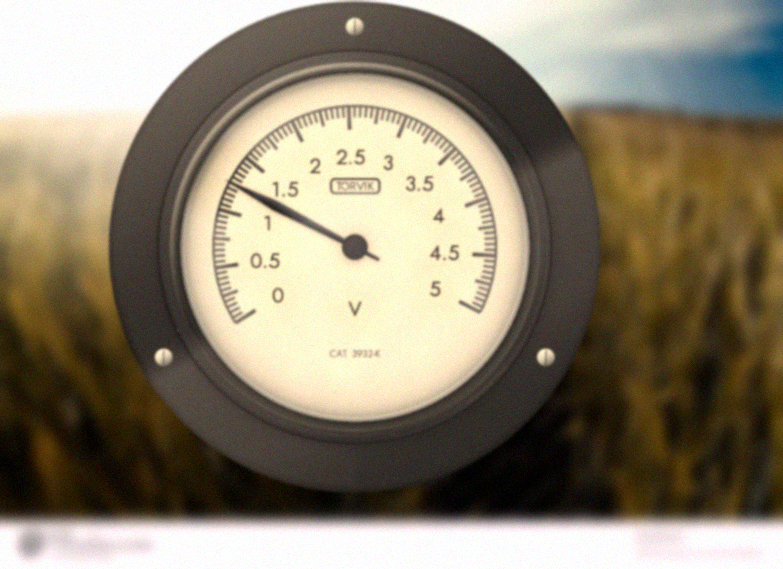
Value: 1.25; V
